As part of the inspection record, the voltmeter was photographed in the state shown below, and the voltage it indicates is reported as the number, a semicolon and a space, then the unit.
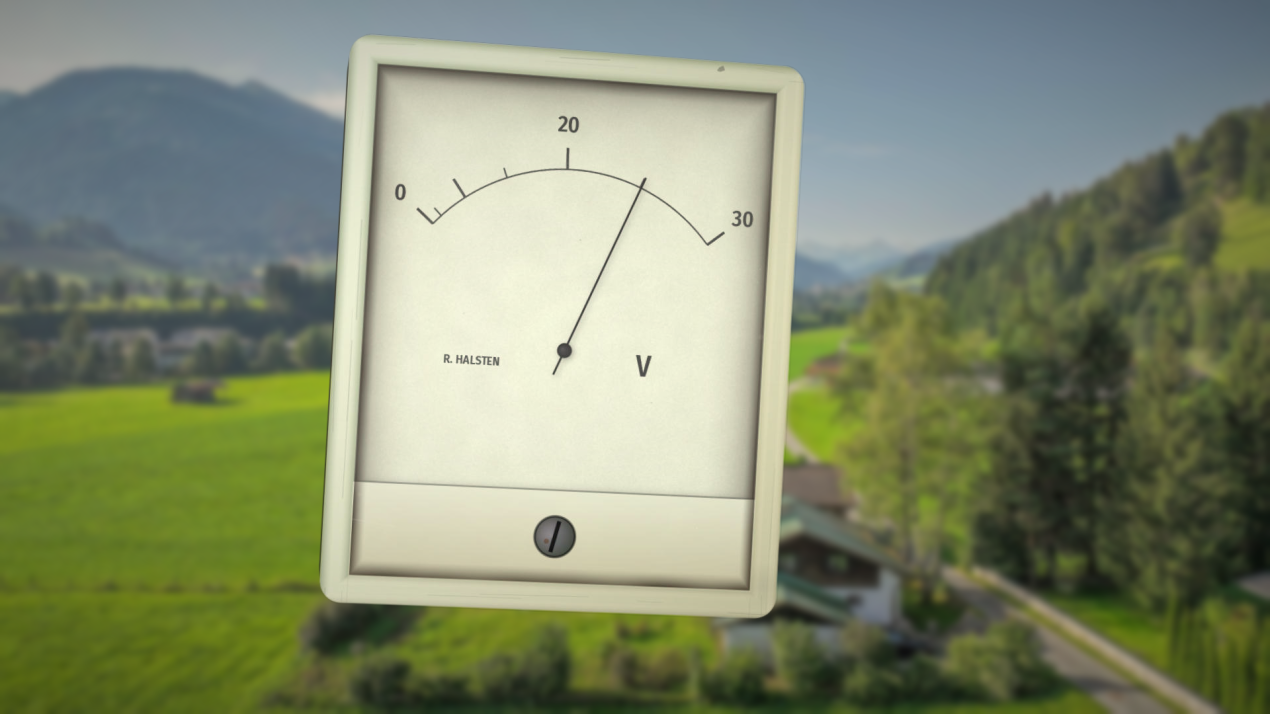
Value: 25; V
